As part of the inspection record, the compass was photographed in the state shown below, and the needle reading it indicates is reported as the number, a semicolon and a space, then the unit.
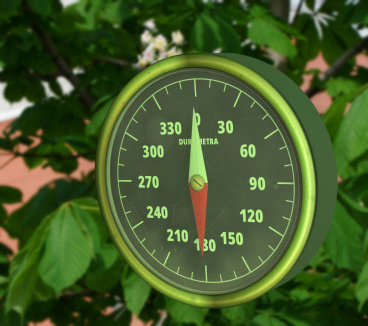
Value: 180; °
